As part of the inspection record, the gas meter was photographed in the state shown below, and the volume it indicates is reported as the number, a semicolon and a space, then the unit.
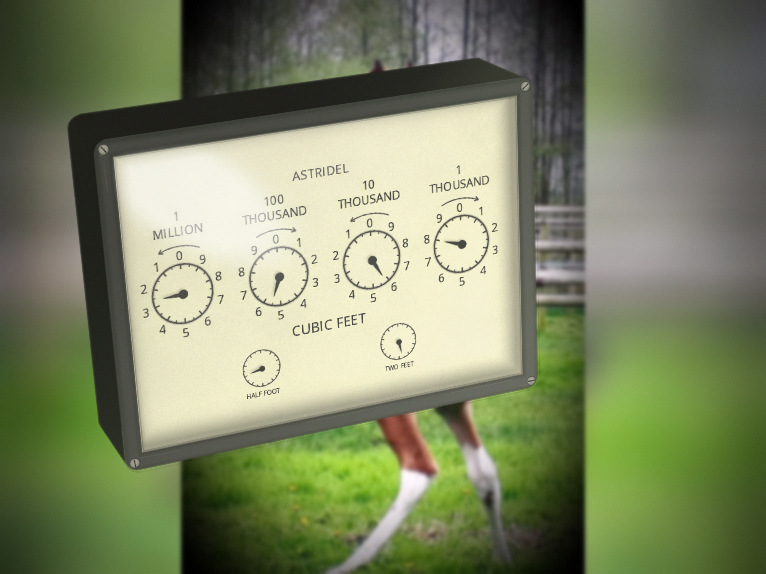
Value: 255800; ft³
